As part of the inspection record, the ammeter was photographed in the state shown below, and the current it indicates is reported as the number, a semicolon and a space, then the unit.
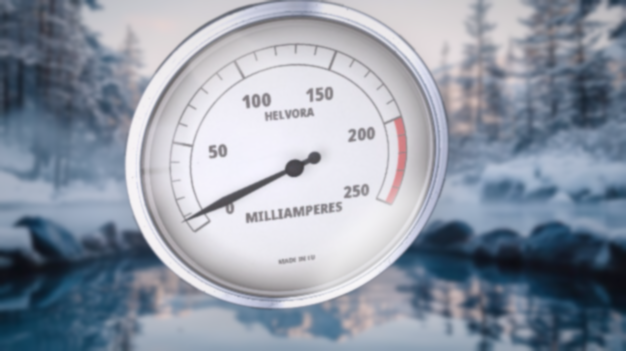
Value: 10; mA
